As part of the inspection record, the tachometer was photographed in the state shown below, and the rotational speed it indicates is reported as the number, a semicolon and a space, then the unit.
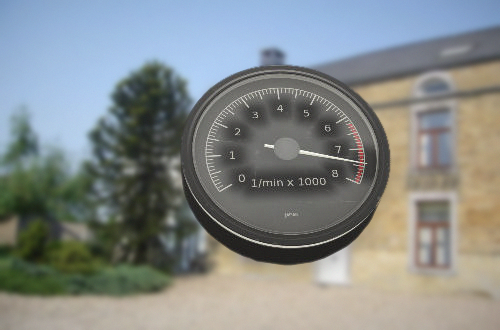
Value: 7500; rpm
